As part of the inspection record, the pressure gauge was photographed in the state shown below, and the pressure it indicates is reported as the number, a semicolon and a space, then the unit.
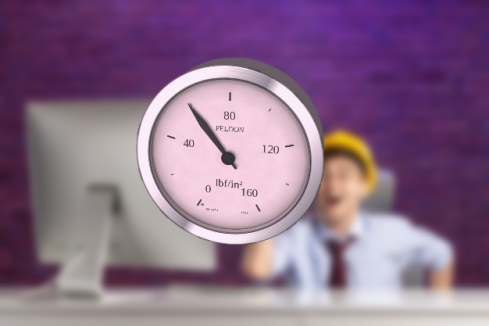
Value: 60; psi
